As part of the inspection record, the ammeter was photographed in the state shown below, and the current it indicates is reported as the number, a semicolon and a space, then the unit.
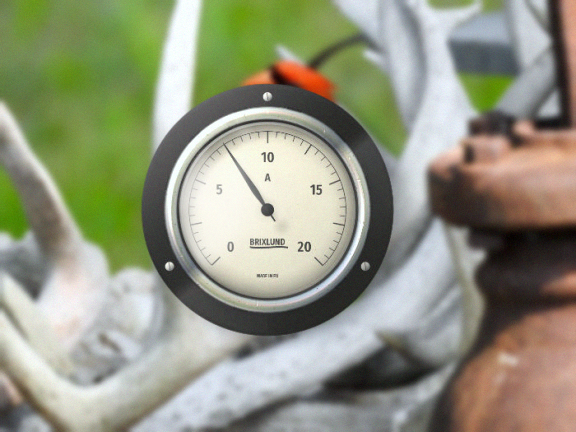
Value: 7.5; A
